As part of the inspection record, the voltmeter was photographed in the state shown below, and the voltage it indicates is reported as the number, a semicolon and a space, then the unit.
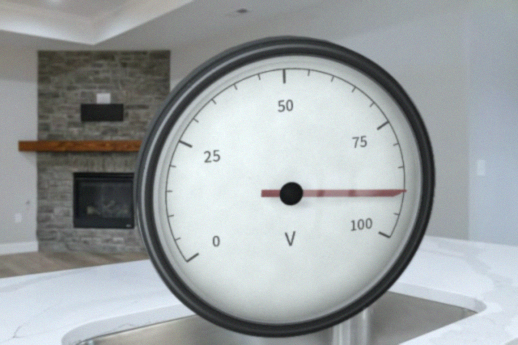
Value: 90; V
